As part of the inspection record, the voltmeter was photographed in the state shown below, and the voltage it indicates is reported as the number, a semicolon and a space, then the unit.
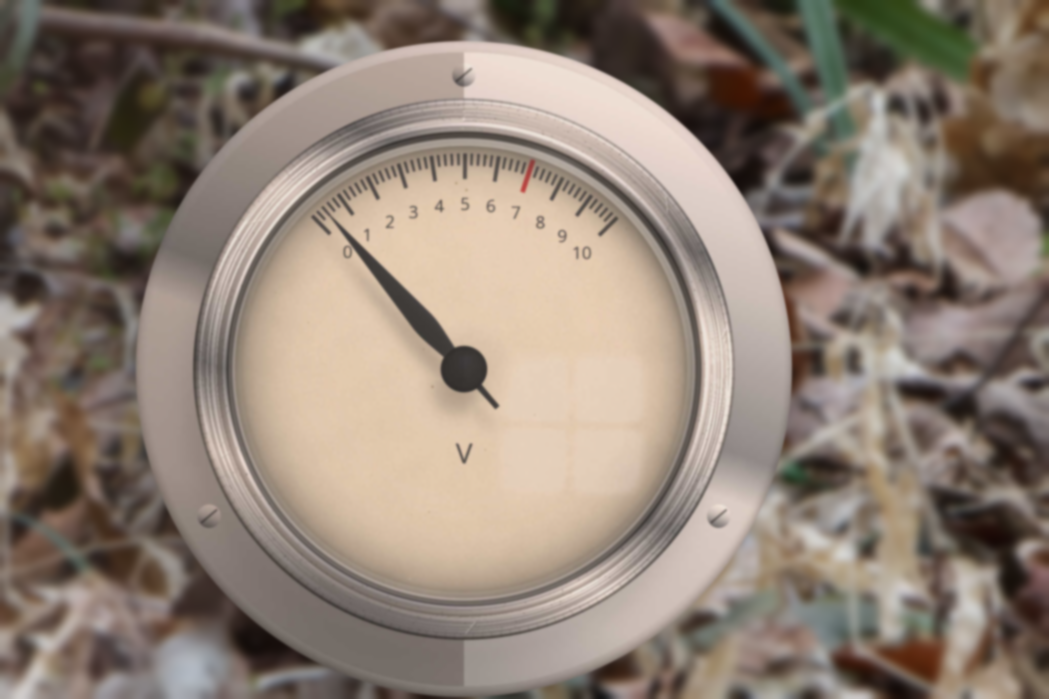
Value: 0.4; V
